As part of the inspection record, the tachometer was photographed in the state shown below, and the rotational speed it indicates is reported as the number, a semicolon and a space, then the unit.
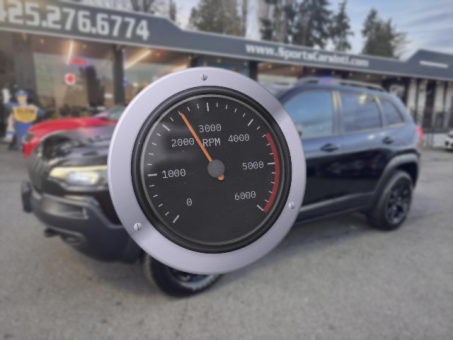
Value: 2400; rpm
